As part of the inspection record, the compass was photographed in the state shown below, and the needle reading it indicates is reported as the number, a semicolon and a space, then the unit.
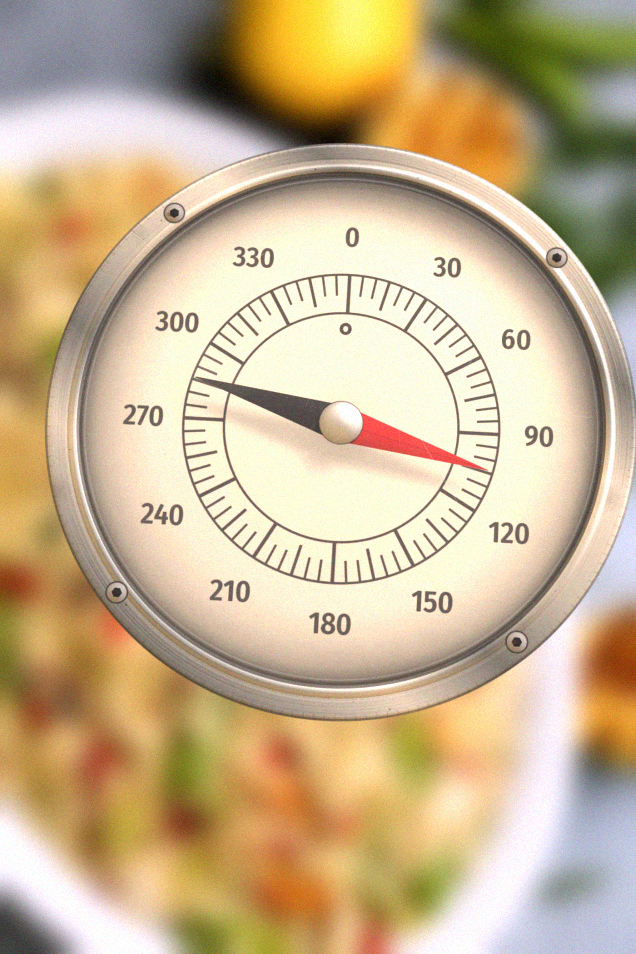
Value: 105; °
